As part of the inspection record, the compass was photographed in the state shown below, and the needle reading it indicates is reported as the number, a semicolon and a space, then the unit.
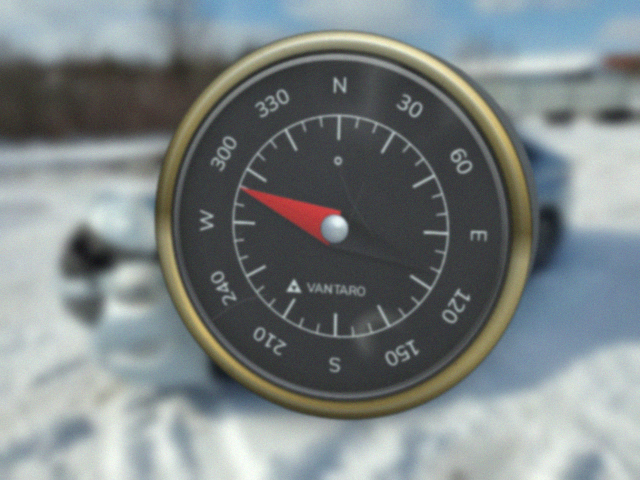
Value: 290; °
